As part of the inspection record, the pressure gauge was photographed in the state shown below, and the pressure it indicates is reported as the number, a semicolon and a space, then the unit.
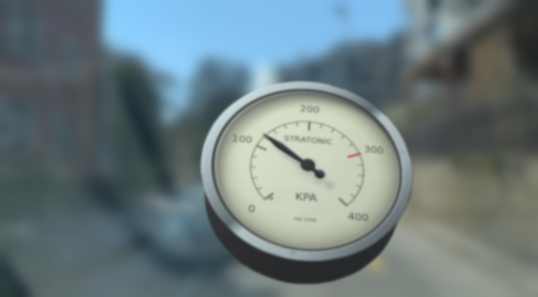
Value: 120; kPa
